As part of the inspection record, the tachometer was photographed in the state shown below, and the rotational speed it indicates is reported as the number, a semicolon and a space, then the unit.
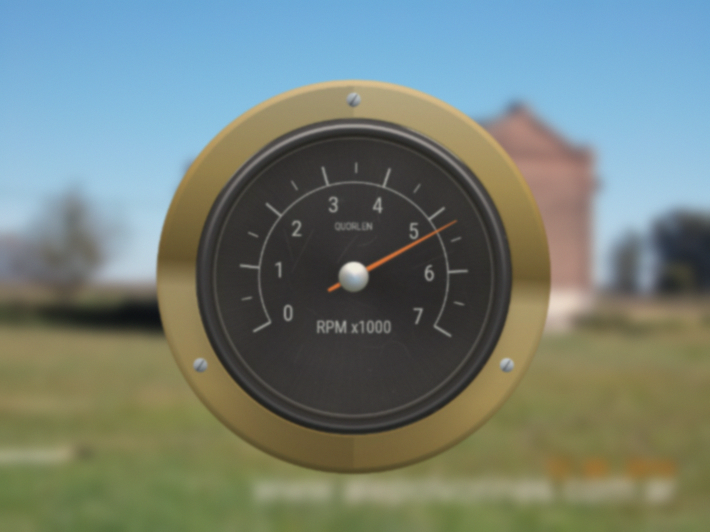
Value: 5250; rpm
